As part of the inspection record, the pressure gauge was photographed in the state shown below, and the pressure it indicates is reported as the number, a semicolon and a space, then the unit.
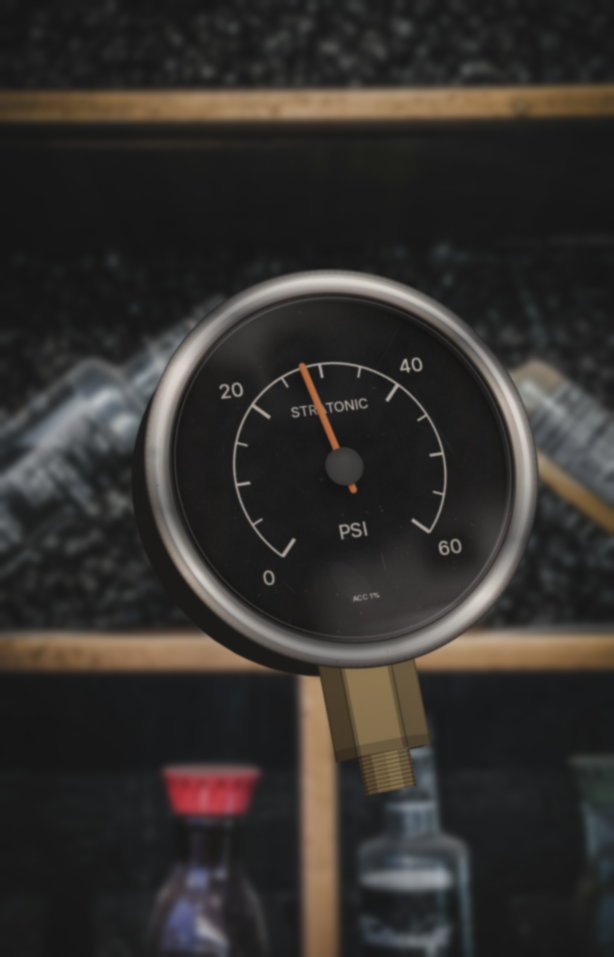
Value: 27.5; psi
